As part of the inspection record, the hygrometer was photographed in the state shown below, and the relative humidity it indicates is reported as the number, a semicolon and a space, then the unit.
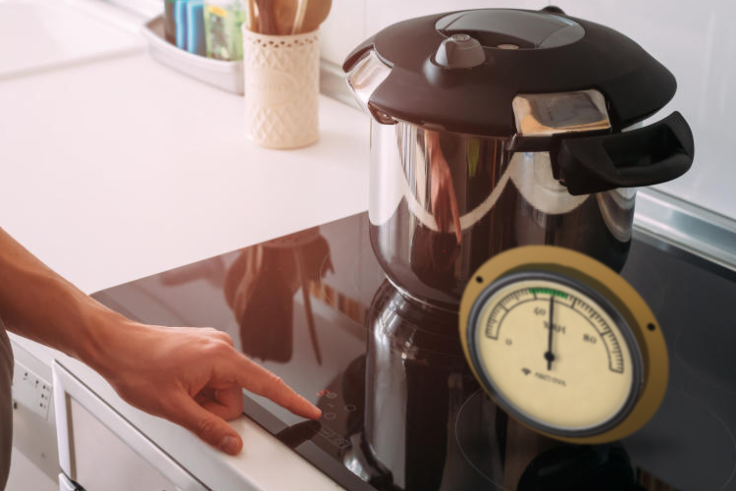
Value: 50; %
